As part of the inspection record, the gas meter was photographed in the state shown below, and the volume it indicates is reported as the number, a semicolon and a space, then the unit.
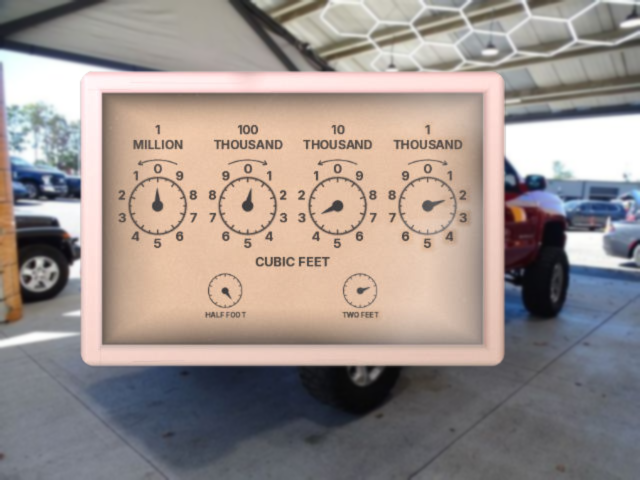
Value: 3200; ft³
